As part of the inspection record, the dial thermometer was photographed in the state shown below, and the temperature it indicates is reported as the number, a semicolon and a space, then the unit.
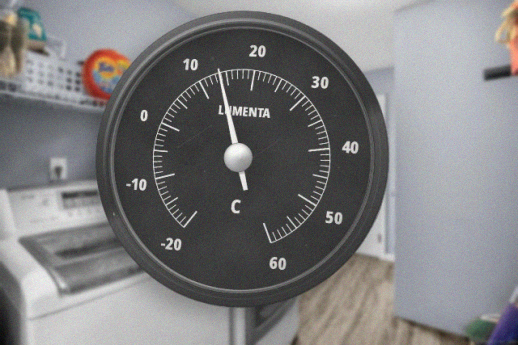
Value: 14; °C
